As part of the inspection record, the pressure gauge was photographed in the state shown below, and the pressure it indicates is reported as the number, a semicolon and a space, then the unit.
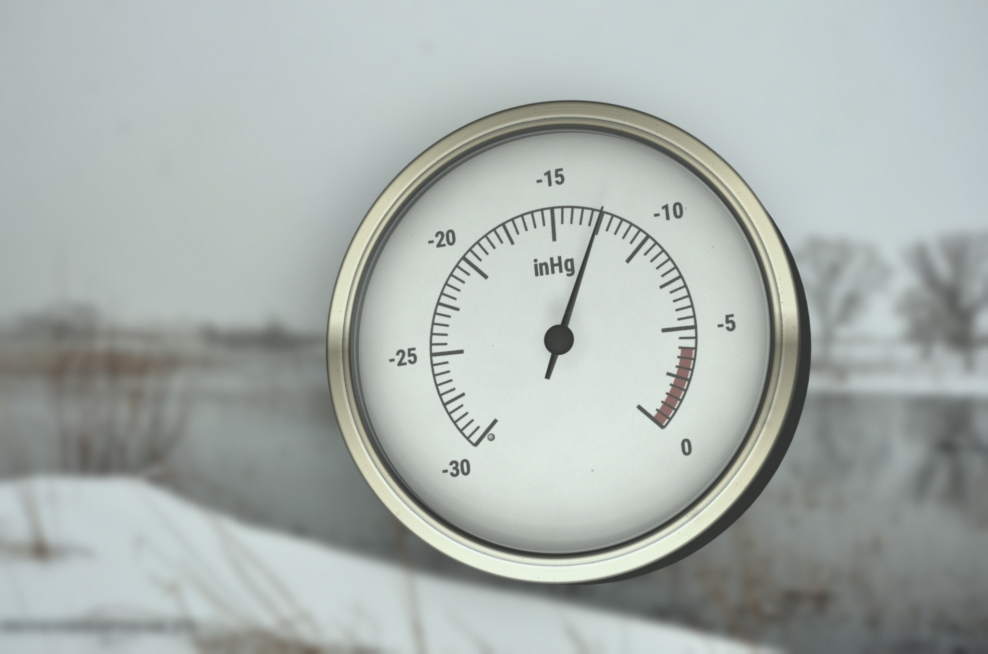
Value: -12.5; inHg
